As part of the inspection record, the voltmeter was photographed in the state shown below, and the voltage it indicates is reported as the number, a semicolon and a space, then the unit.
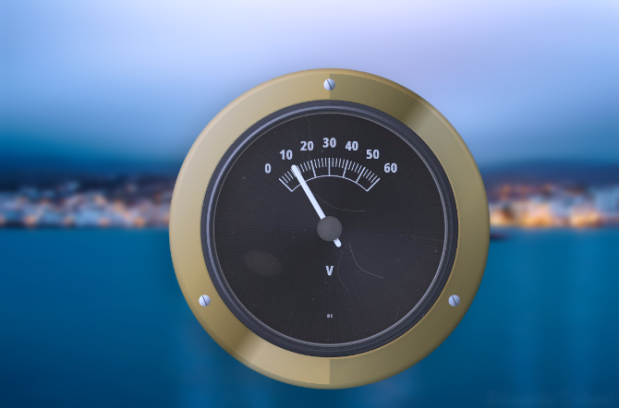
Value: 10; V
